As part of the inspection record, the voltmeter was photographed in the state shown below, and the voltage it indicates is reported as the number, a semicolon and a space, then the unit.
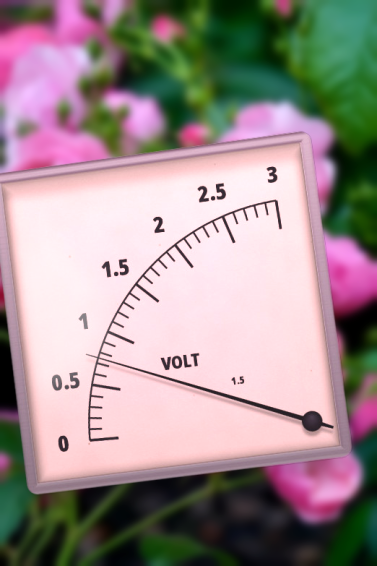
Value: 0.75; V
